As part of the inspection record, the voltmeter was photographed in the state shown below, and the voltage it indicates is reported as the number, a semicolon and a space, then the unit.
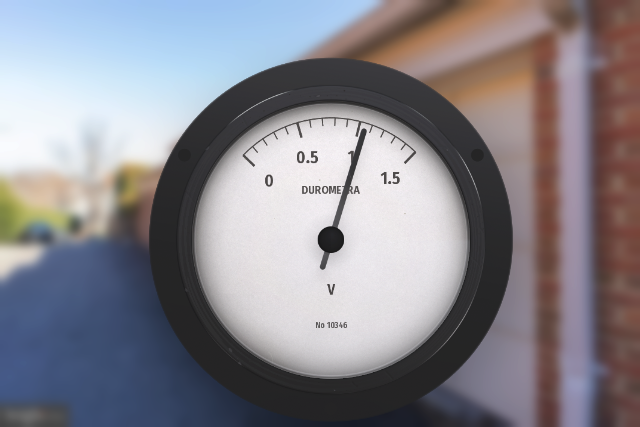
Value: 1.05; V
